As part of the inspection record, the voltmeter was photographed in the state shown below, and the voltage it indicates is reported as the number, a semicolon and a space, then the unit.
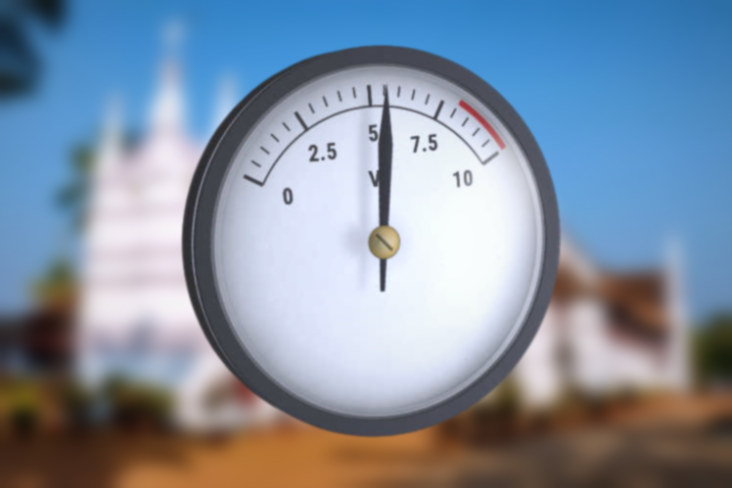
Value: 5.5; V
